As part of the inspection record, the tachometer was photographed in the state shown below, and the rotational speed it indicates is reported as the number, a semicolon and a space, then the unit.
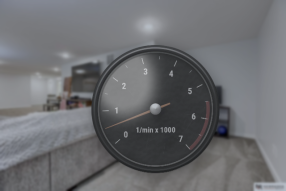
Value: 500; rpm
